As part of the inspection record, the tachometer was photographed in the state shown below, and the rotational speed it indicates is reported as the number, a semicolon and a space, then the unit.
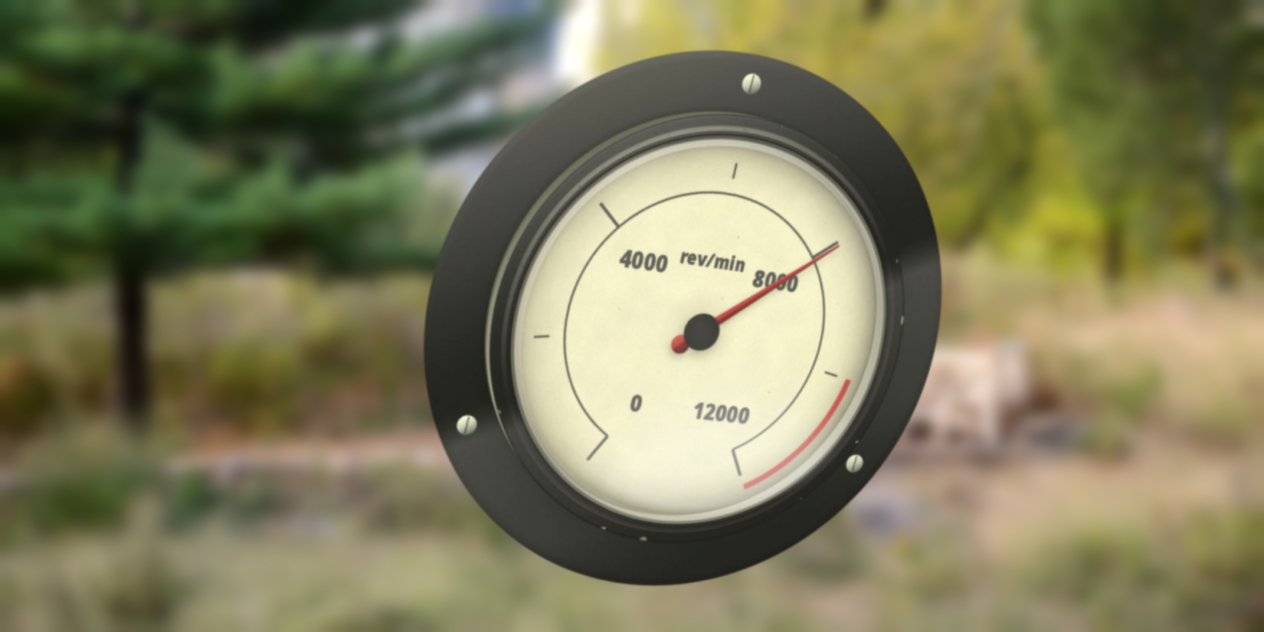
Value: 8000; rpm
